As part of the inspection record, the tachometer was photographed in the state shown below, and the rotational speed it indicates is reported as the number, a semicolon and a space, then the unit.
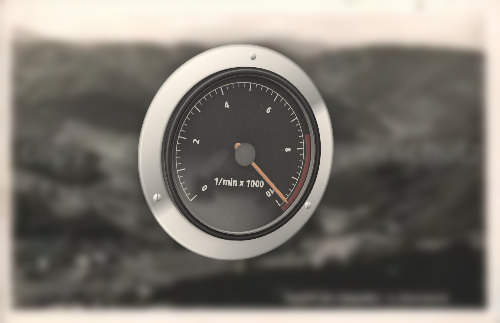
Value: 9800; rpm
